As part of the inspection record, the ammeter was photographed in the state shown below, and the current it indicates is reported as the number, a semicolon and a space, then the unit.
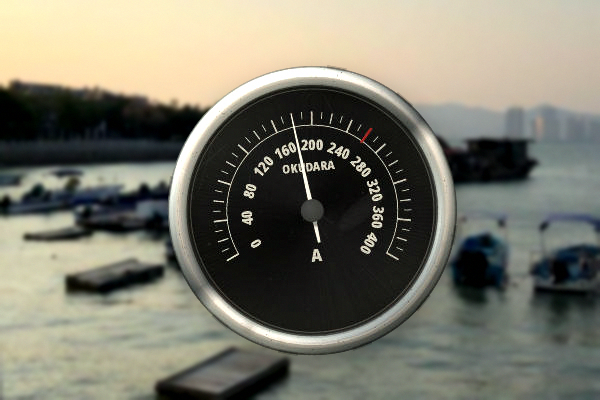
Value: 180; A
